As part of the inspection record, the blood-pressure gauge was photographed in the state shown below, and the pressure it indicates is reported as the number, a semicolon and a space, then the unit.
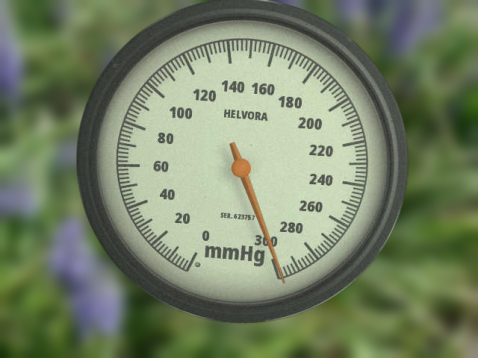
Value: 298; mmHg
